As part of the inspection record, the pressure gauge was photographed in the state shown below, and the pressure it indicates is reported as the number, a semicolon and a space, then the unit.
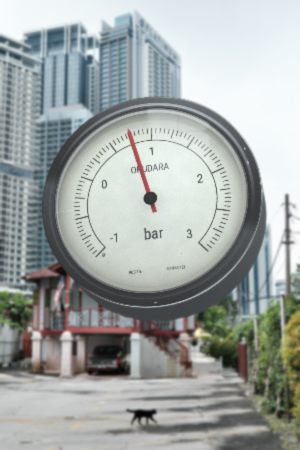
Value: 0.75; bar
